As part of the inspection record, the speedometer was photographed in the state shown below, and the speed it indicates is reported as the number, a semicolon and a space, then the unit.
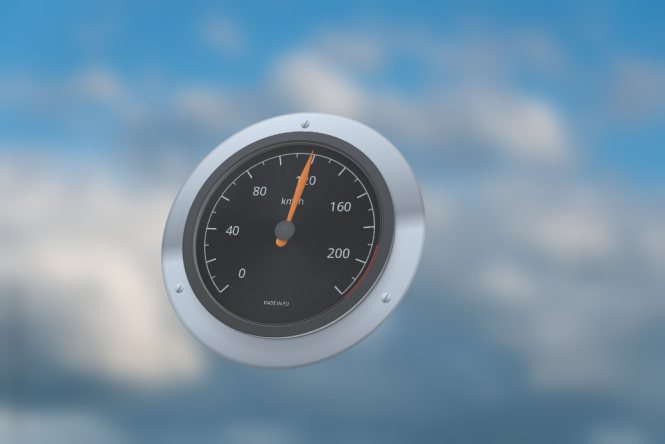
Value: 120; km/h
